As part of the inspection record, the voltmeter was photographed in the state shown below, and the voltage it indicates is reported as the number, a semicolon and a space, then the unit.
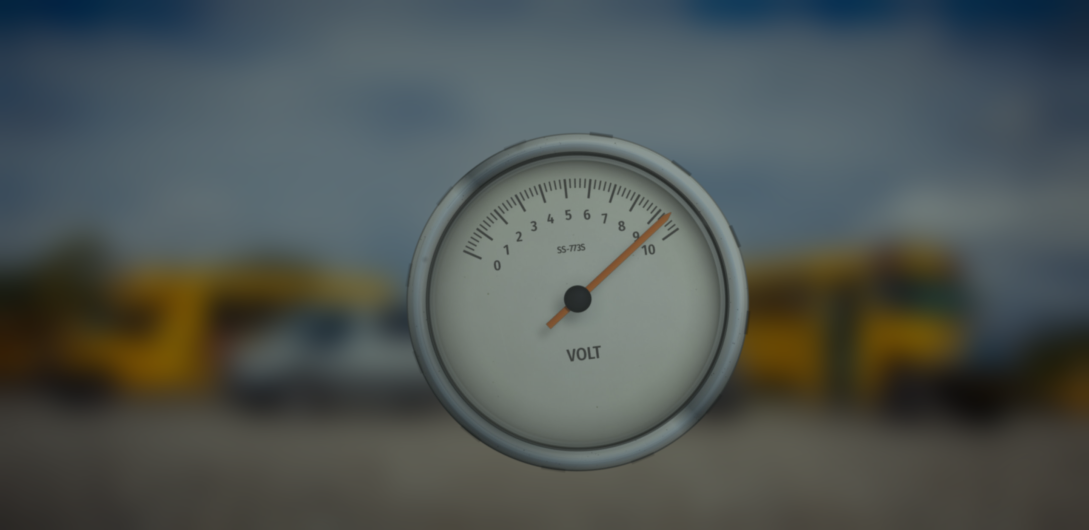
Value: 9.4; V
